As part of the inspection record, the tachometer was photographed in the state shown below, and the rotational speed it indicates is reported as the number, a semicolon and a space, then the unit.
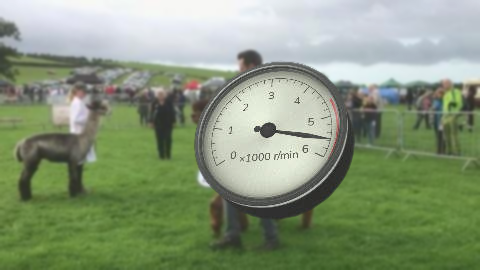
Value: 5600; rpm
